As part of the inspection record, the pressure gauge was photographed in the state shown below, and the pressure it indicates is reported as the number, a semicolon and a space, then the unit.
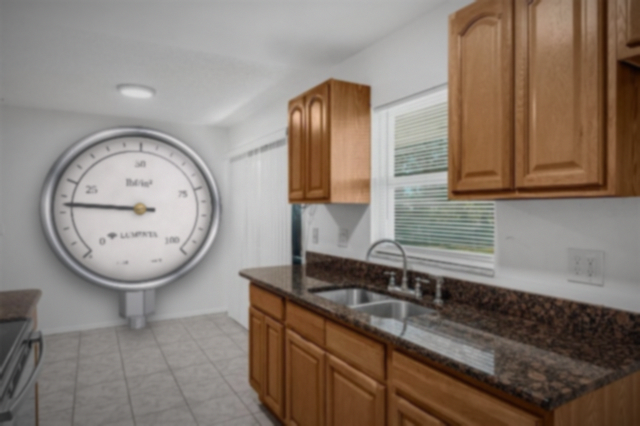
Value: 17.5; psi
